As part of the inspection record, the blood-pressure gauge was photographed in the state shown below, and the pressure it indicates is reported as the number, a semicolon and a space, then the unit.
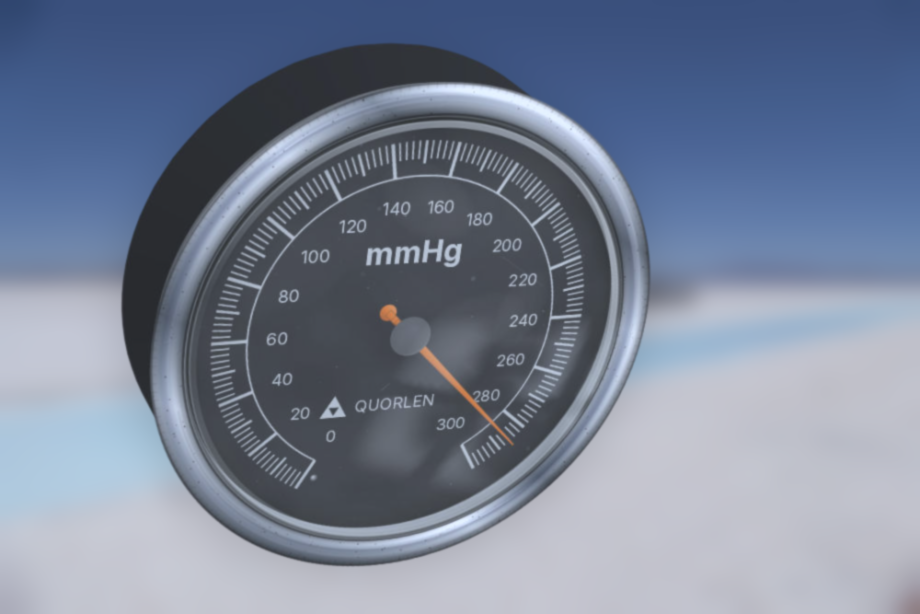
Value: 286; mmHg
